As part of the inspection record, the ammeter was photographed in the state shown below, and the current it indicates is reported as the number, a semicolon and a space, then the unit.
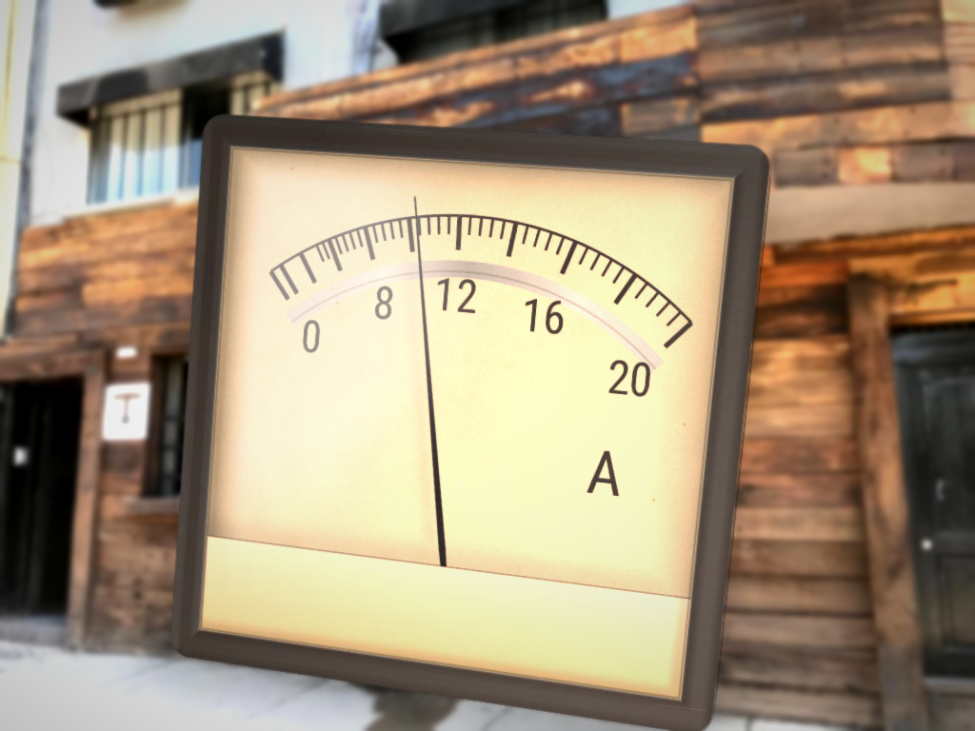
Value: 10.4; A
